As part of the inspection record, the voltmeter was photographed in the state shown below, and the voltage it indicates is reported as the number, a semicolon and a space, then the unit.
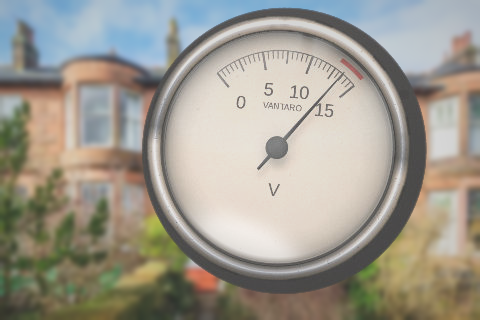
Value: 13.5; V
